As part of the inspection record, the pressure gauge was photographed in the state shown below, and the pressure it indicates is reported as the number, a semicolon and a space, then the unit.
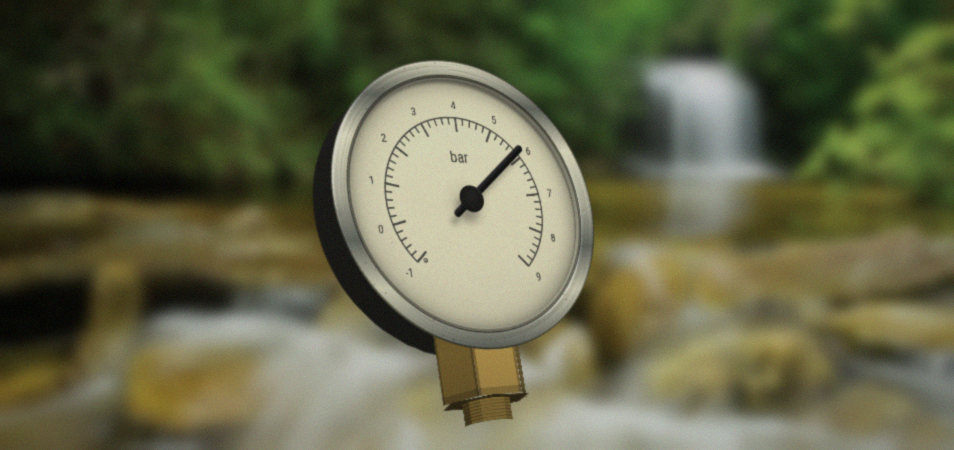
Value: 5.8; bar
